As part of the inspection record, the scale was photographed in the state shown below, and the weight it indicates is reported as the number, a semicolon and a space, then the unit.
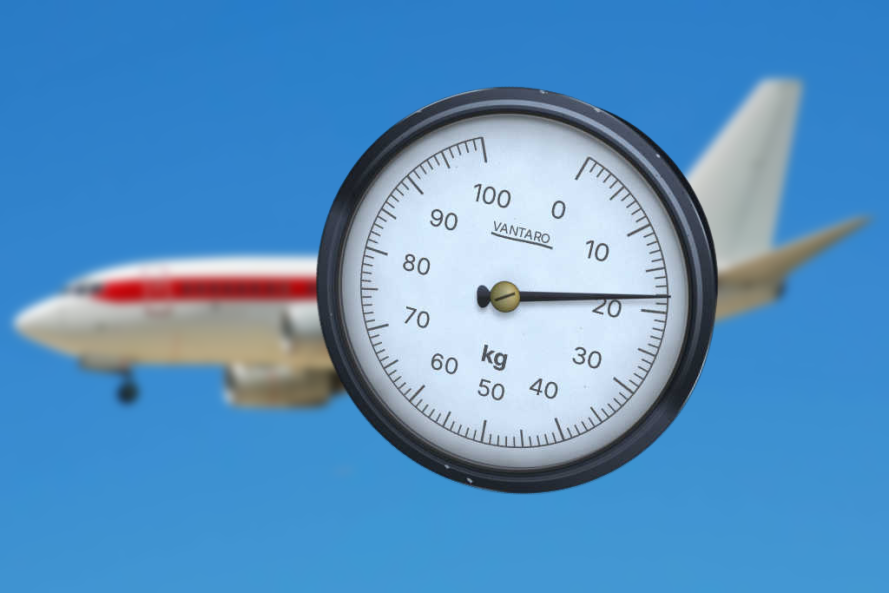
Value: 18; kg
